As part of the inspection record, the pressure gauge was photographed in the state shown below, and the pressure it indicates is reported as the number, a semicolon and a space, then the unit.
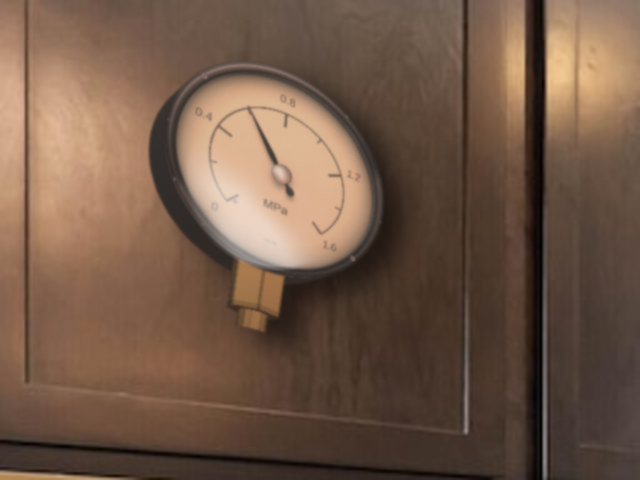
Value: 0.6; MPa
